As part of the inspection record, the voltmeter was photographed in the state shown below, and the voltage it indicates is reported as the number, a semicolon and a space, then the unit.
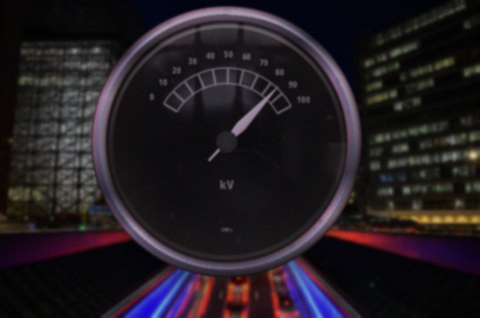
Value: 85; kV
